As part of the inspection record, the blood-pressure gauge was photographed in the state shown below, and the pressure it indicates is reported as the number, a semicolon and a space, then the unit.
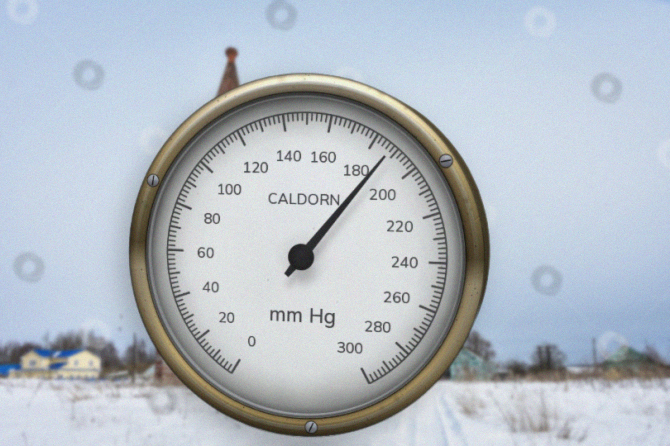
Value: 188; mmHg
